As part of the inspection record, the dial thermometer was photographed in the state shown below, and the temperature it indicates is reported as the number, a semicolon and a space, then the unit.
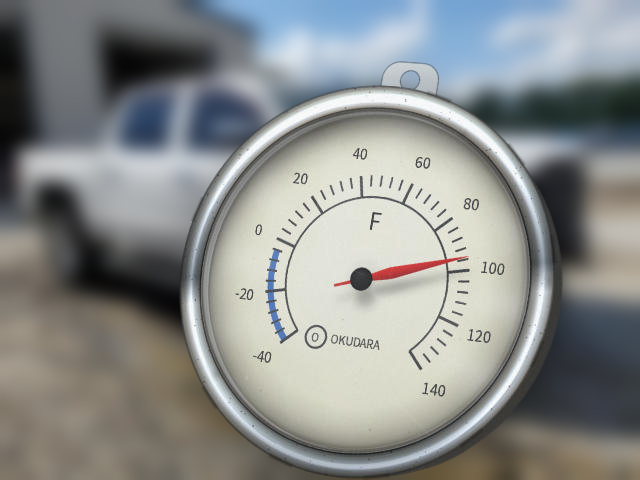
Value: 96; °F
